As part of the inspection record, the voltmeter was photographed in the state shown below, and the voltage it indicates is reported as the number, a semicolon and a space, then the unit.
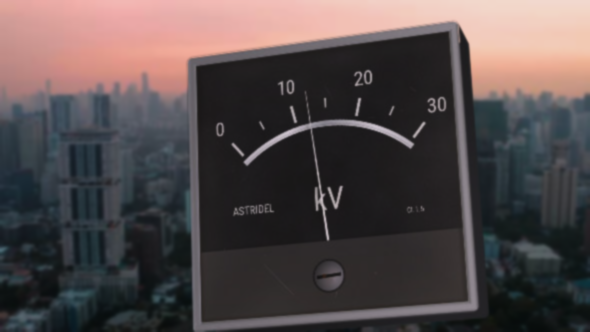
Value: 12.5; kV
